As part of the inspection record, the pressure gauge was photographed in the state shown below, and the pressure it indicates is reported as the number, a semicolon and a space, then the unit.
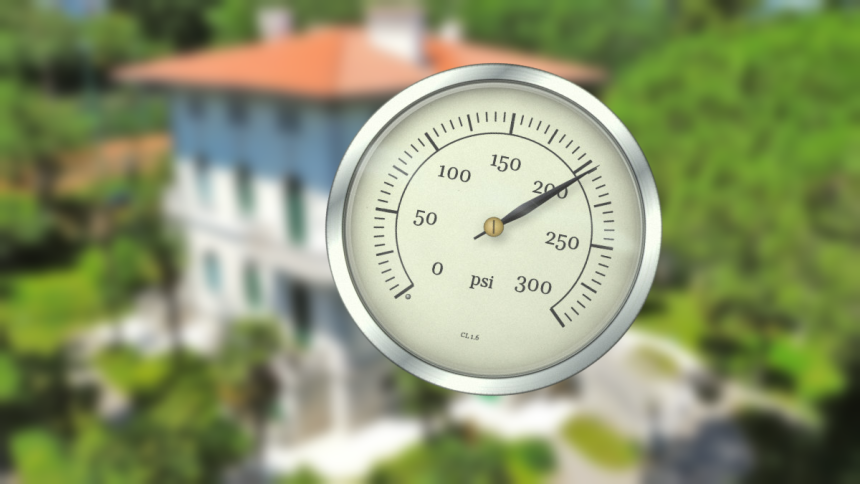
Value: 205; psi
